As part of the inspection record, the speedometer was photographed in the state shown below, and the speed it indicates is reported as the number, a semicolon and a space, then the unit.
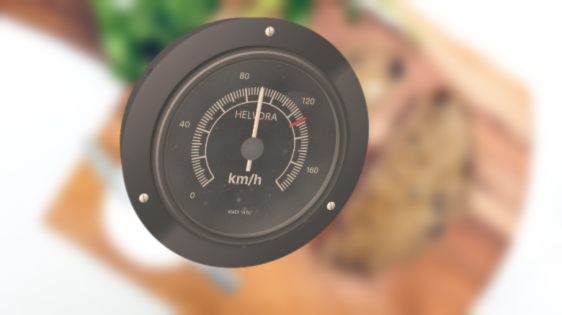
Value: 90; km/h
